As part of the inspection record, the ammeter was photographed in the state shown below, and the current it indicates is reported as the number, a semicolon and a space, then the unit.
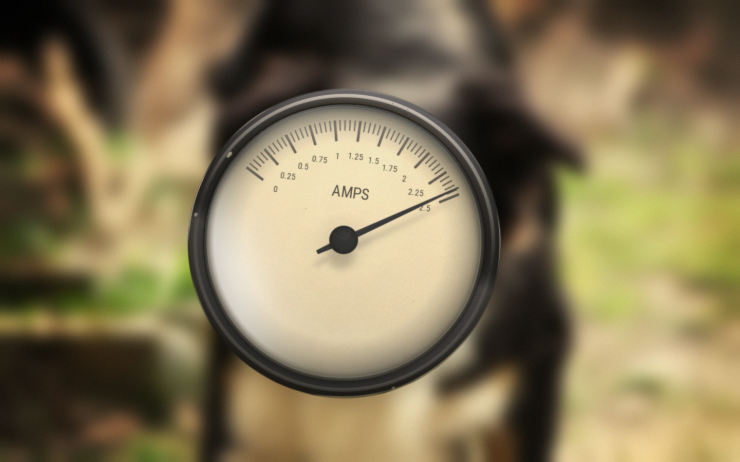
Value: 2.45; A
